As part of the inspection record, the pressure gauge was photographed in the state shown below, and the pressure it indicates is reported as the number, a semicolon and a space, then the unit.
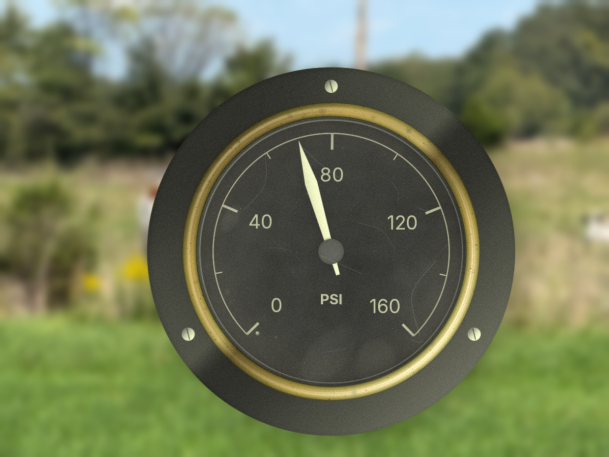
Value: 70; psi
